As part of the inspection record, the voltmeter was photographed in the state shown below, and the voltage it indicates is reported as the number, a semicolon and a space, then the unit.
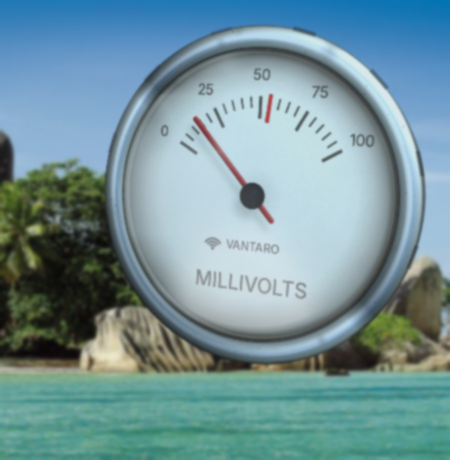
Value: 15; mV
